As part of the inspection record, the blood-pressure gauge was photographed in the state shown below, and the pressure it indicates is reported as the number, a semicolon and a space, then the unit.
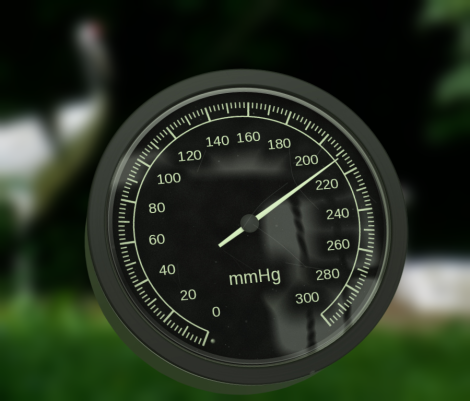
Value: 212; mmHg
